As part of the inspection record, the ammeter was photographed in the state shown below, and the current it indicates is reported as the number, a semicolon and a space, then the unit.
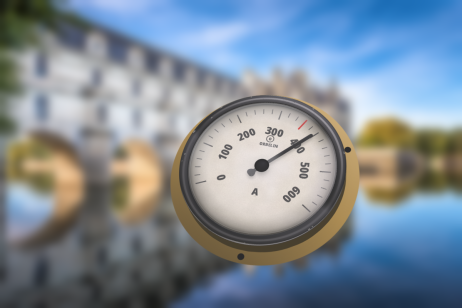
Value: 400; A
